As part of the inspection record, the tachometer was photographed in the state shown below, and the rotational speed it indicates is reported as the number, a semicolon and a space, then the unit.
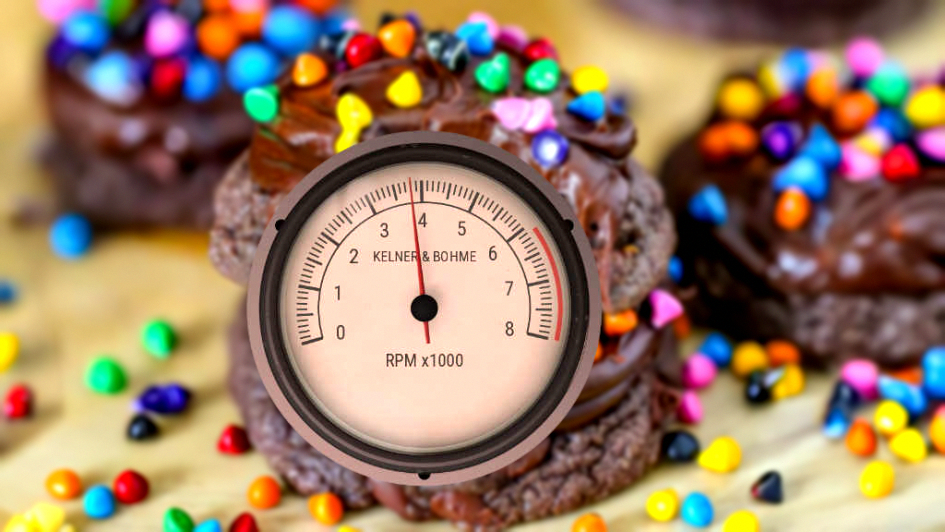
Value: 3800; rpm
